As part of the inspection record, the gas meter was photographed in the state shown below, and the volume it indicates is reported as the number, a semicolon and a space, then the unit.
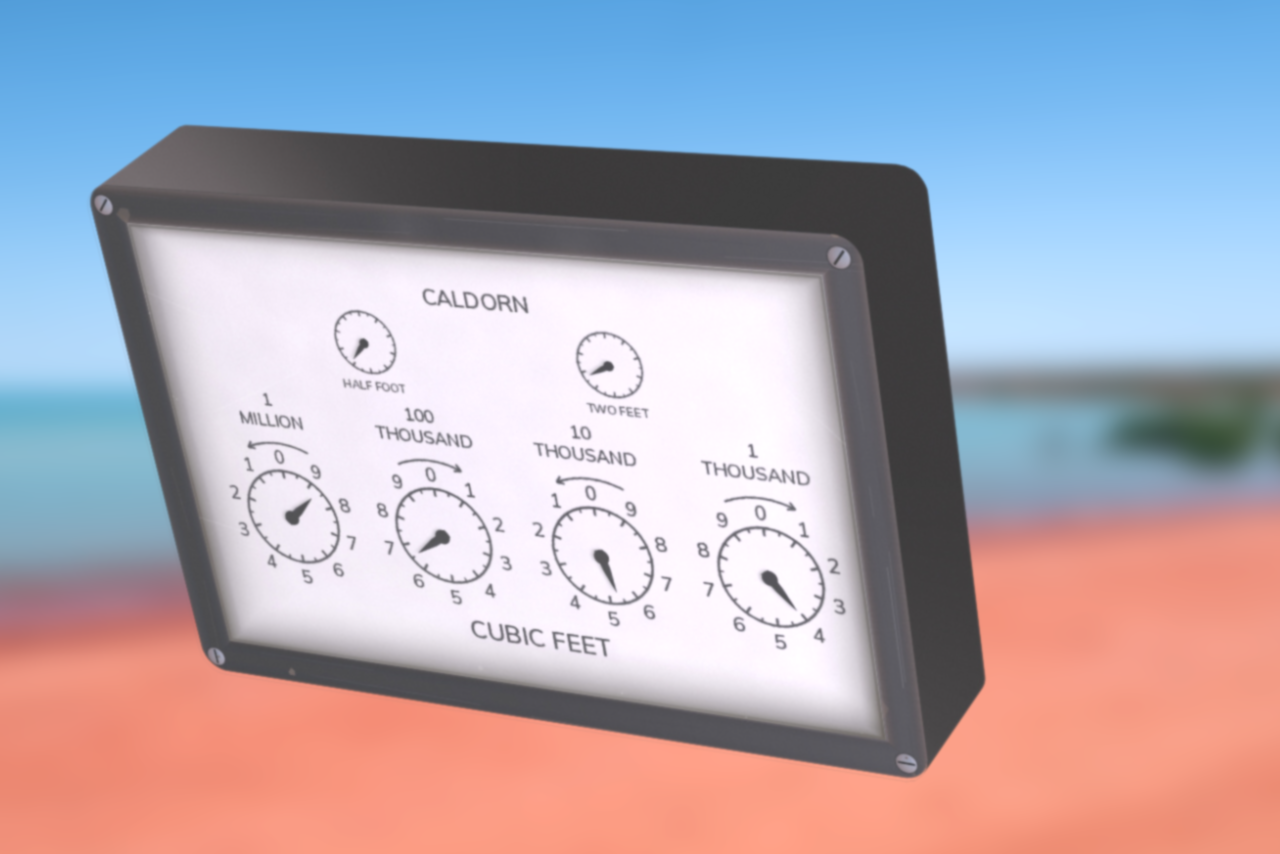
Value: 865400; ft³
